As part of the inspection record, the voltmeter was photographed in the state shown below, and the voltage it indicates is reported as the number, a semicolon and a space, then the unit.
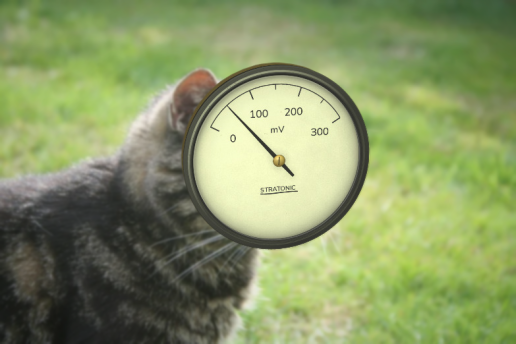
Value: 50; mV
